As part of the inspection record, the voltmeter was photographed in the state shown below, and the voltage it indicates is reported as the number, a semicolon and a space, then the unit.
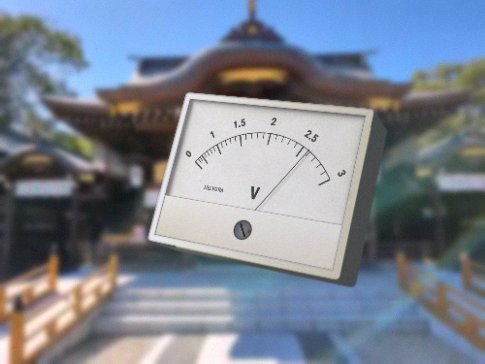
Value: 2.6; V
